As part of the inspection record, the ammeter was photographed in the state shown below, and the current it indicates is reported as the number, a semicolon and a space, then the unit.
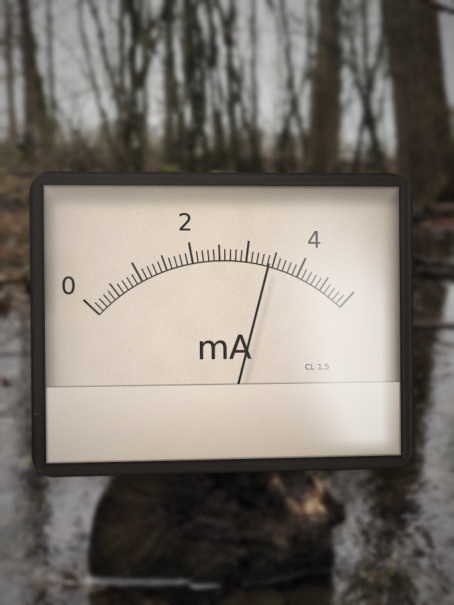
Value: 3.4; mA
